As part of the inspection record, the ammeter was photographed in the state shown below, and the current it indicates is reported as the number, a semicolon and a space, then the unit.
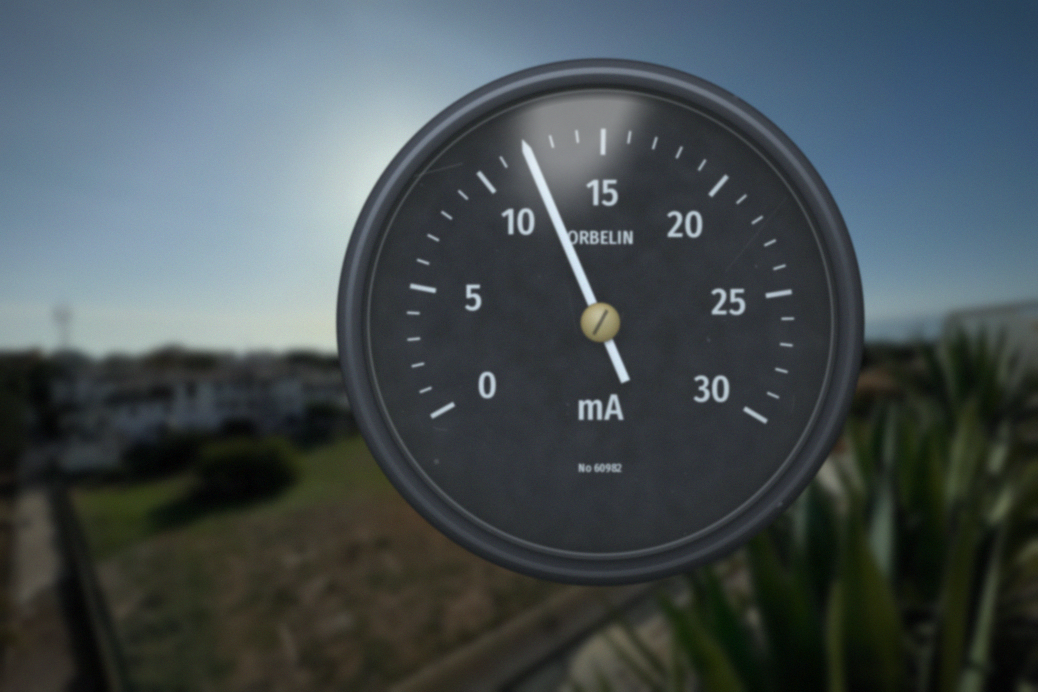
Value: 12; mA
